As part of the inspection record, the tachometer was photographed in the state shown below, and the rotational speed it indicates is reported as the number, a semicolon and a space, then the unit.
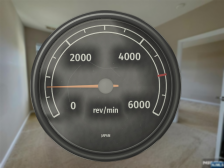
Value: 750; rpm
